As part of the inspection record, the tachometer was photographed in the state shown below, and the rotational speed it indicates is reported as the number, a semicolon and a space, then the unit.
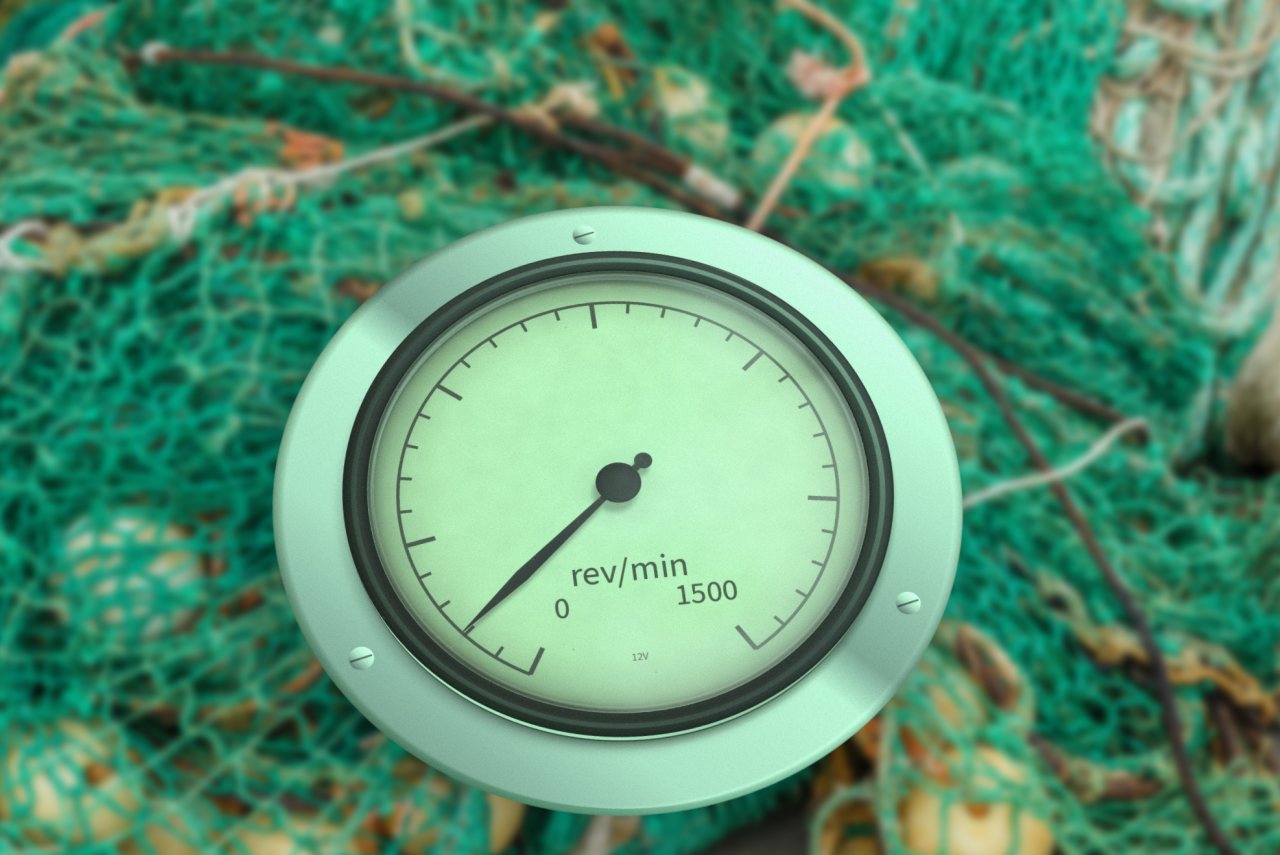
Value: 100; rpm
